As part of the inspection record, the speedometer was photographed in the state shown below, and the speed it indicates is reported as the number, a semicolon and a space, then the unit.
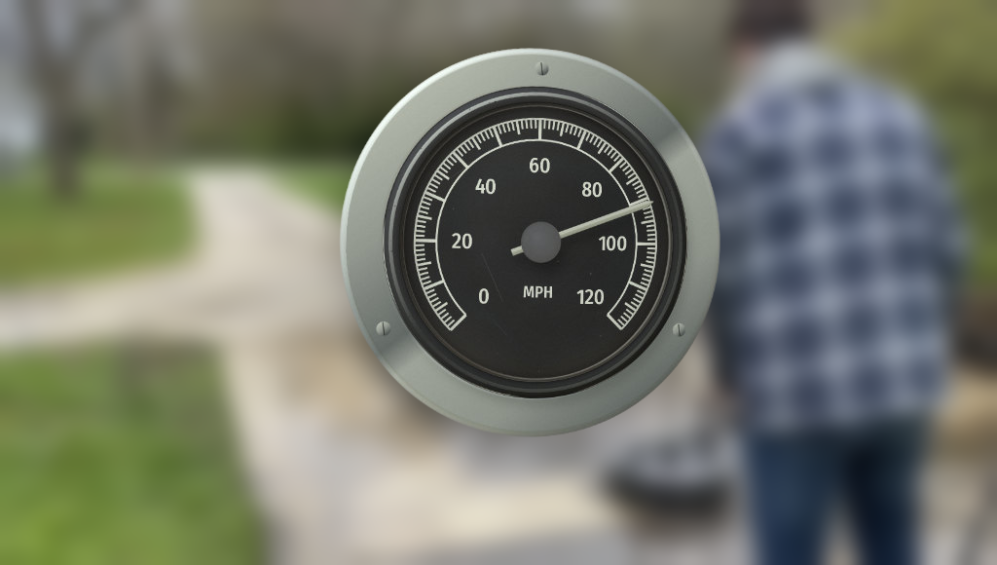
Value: 91; mph
